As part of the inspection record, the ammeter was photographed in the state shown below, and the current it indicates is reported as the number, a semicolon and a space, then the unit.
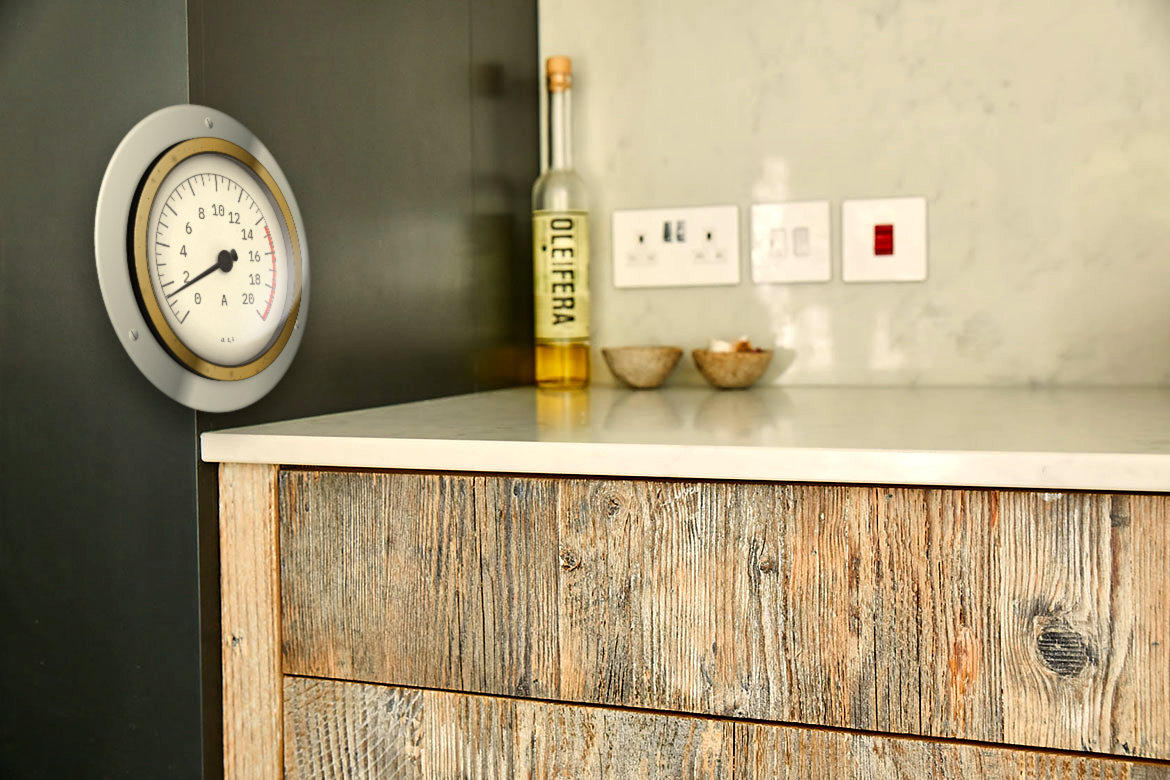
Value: 1.5; A
